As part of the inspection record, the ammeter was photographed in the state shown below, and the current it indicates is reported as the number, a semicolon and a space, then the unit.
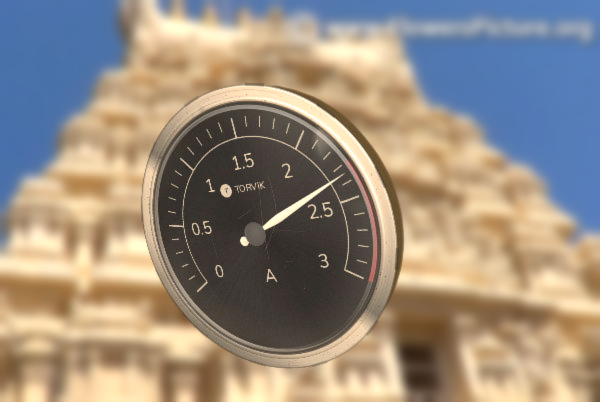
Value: 2.35; A
